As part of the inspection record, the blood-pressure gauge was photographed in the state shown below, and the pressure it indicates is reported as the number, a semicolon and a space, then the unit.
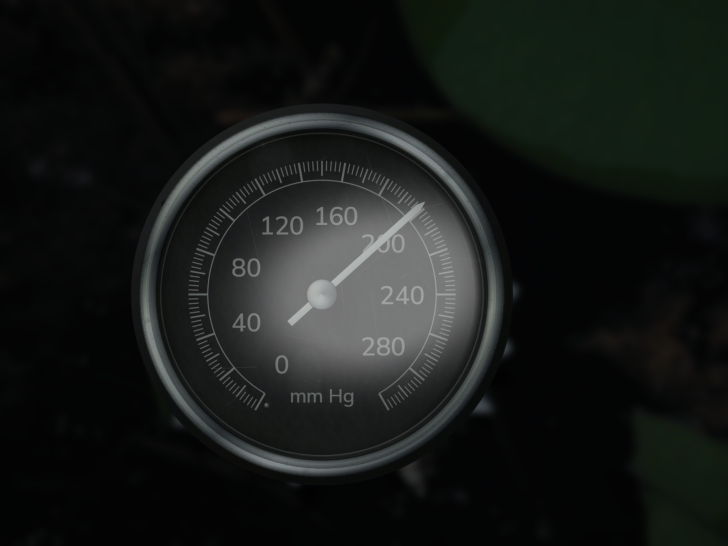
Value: 198; mmHg
